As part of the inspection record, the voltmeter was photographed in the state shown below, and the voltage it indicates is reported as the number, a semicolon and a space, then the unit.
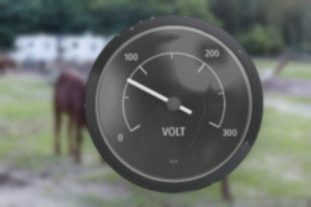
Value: 75; V
